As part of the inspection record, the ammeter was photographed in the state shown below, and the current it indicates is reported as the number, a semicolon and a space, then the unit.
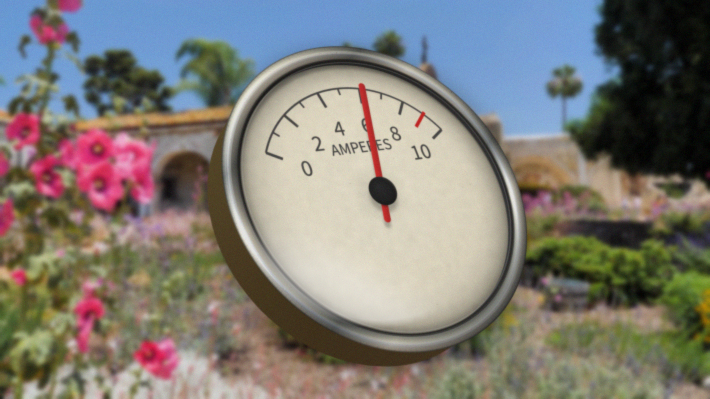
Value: 6; A
